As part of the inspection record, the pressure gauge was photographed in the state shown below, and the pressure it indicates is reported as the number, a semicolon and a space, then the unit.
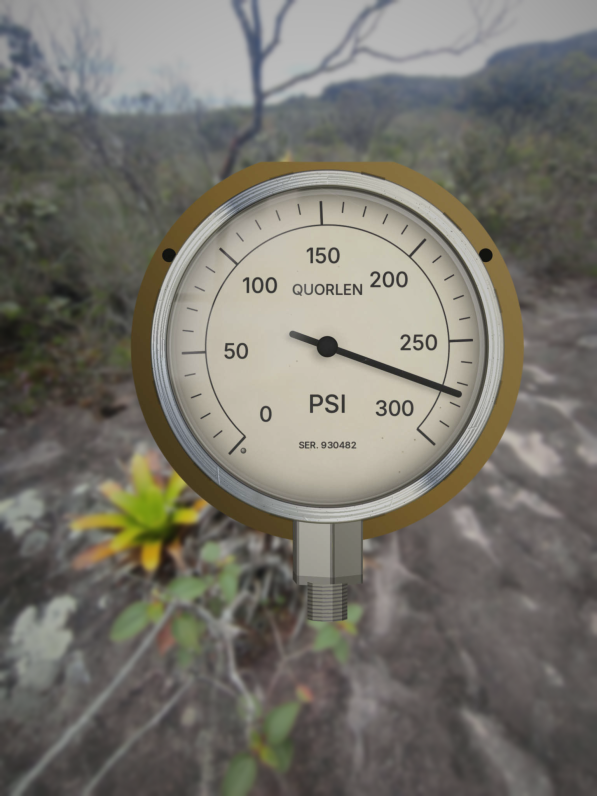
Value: 275; psi
